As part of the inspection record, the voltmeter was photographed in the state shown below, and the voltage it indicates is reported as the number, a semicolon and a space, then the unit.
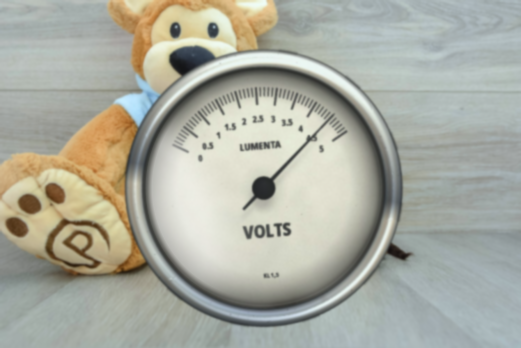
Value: 4.5; V
